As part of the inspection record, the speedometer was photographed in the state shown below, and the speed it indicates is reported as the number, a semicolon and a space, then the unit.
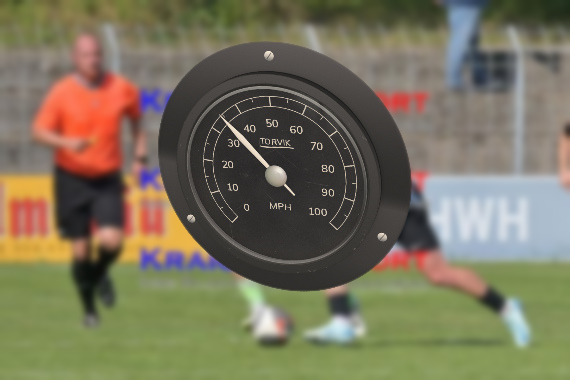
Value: 35; mph
